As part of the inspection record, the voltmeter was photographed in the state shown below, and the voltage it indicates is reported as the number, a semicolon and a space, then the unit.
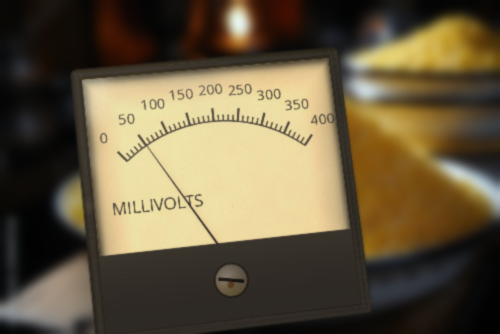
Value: 50; mV
